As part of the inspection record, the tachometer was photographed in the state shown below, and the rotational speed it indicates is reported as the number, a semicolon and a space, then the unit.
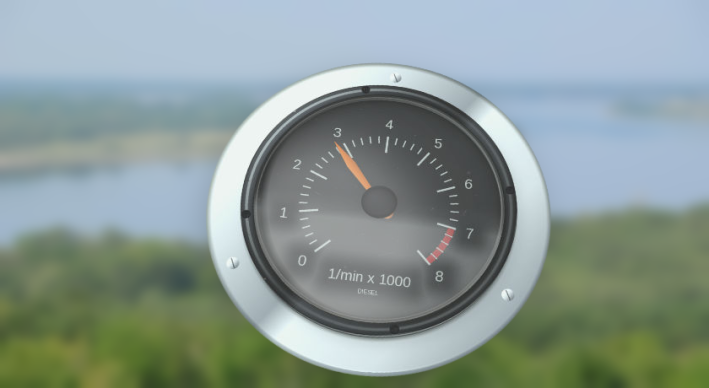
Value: 2800; rpm
